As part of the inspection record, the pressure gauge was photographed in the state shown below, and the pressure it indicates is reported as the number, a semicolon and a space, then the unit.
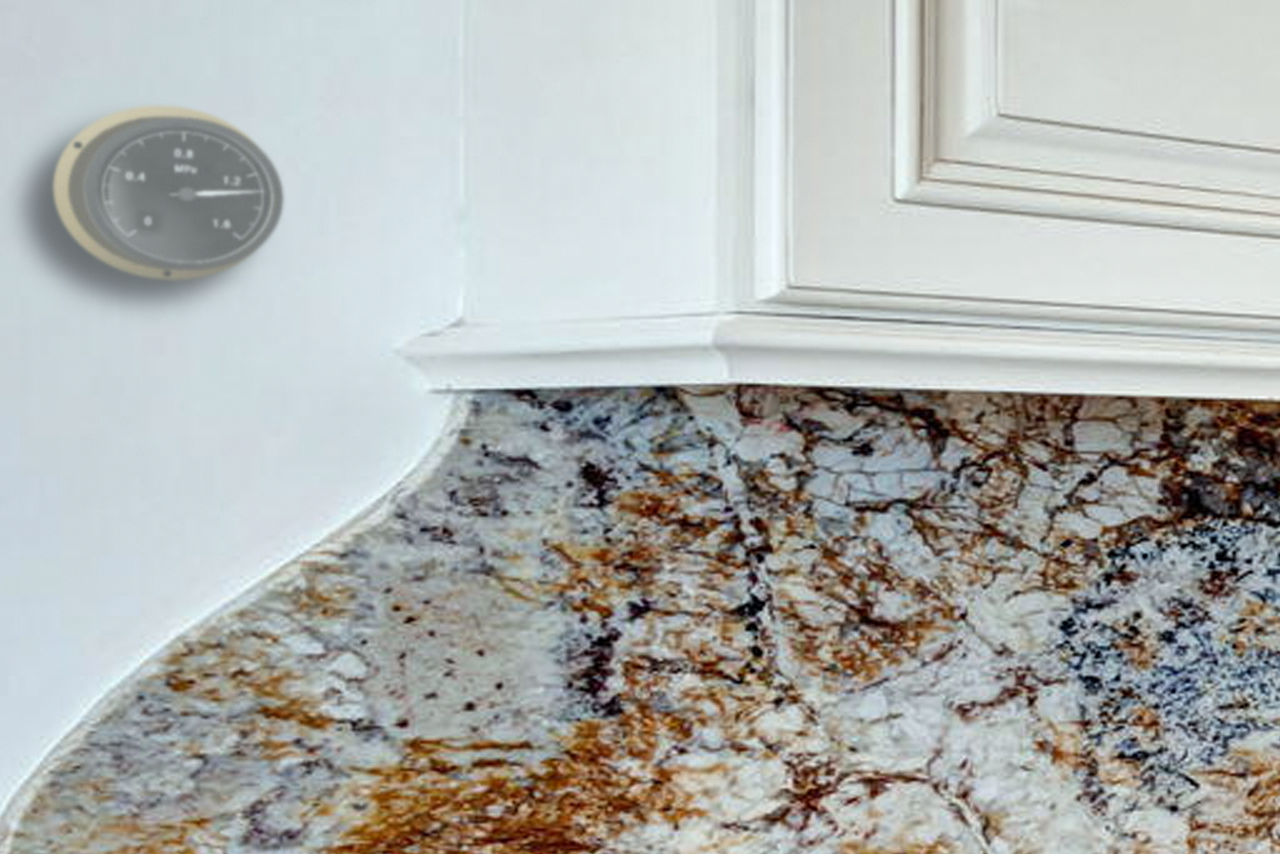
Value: 1.3; MPa
